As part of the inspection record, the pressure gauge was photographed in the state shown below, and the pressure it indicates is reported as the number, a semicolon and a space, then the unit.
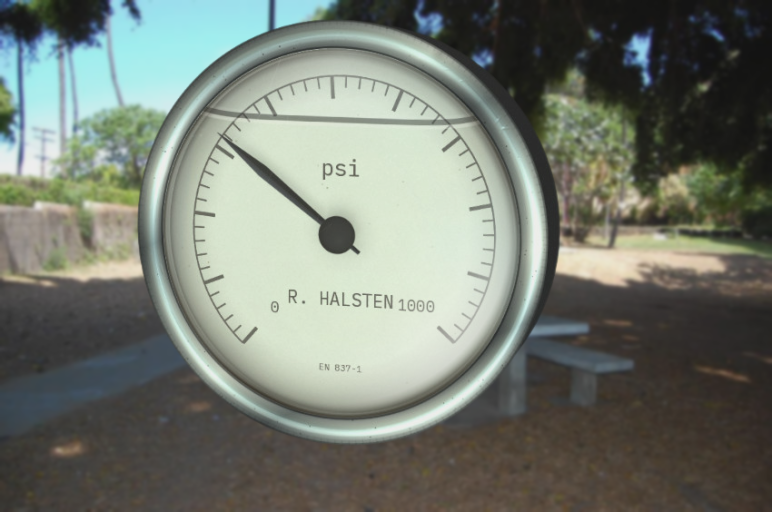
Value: 320; psi
